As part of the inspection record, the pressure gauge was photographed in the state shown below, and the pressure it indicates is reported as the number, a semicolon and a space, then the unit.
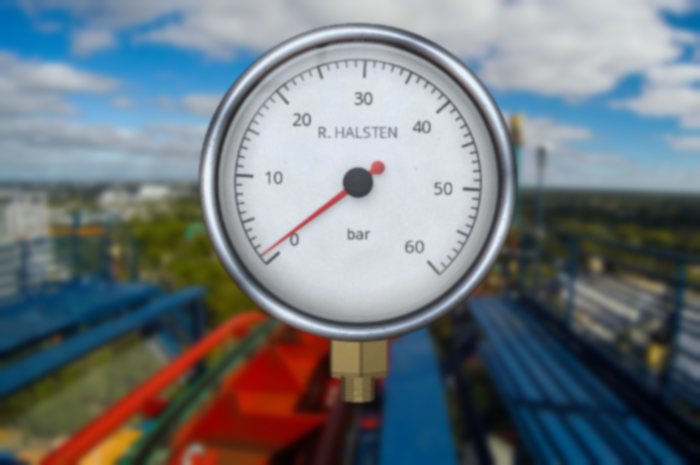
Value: 1; bar
